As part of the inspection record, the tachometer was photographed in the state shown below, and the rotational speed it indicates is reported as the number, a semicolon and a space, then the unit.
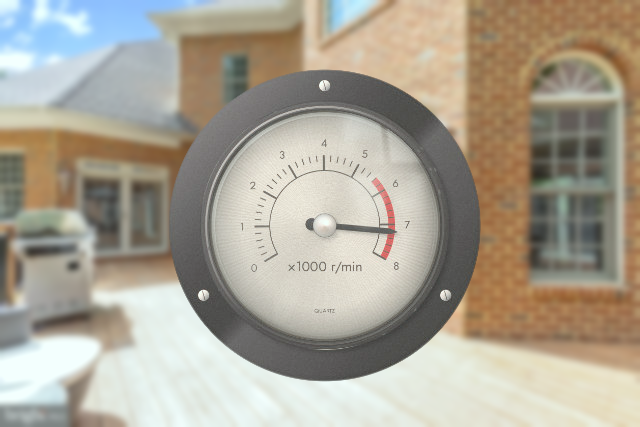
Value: 7200; rpm
